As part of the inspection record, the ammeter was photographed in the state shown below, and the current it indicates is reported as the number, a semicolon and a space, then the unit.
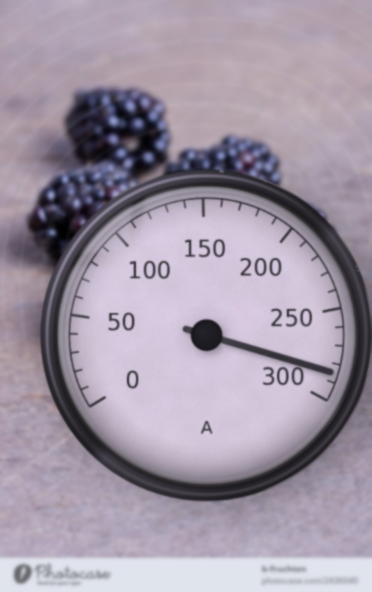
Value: 285; A
